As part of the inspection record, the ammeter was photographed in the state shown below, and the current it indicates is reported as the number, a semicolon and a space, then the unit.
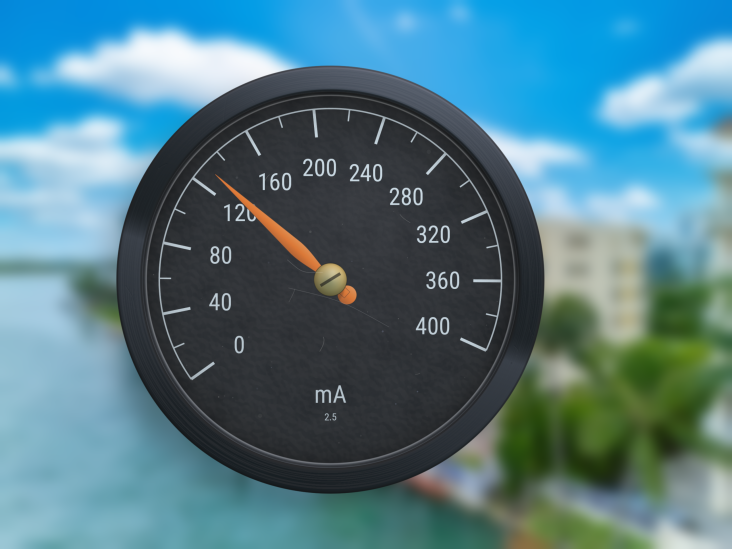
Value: 130; mA
